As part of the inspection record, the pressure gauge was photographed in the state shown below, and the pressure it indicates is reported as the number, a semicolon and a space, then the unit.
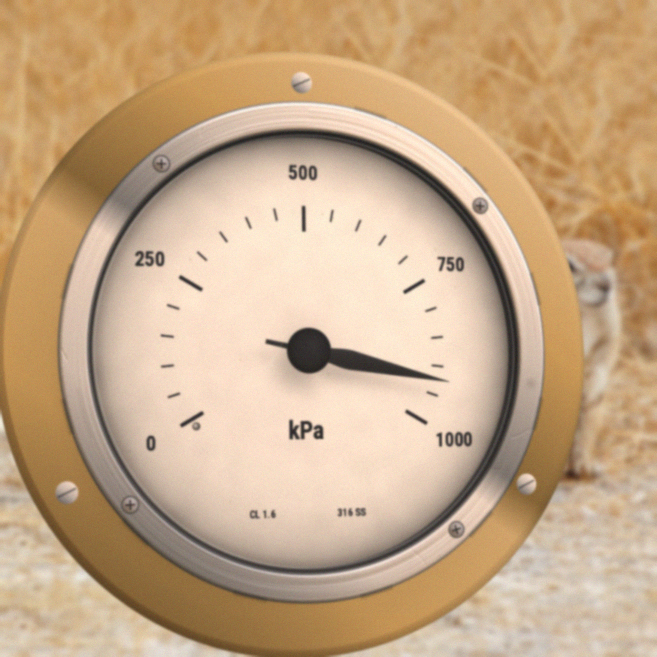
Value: 925; kPa
